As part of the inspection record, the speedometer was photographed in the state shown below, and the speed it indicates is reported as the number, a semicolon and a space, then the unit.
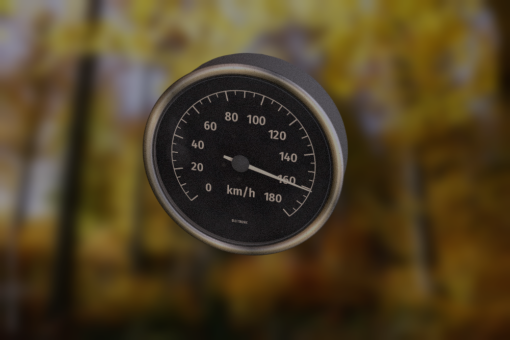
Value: 160; km/h
